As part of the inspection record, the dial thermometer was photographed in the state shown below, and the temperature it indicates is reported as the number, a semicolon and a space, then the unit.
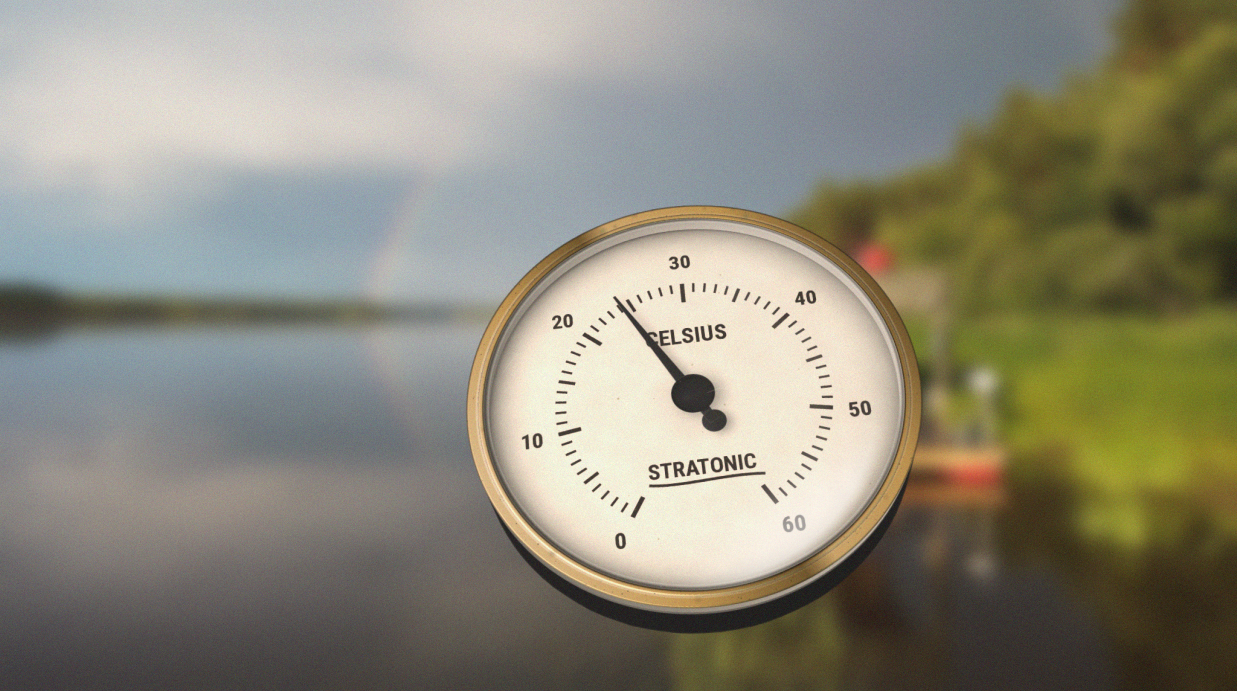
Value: 24; °C
